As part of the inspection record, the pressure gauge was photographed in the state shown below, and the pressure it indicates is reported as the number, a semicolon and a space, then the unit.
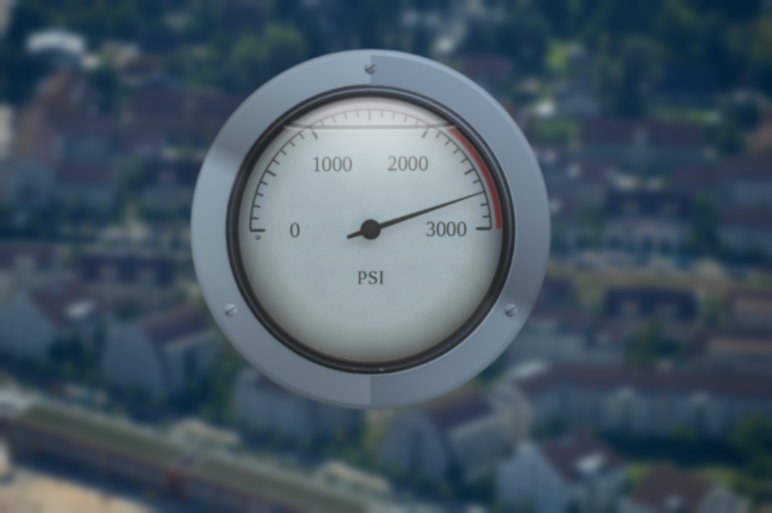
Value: 2700; psi
